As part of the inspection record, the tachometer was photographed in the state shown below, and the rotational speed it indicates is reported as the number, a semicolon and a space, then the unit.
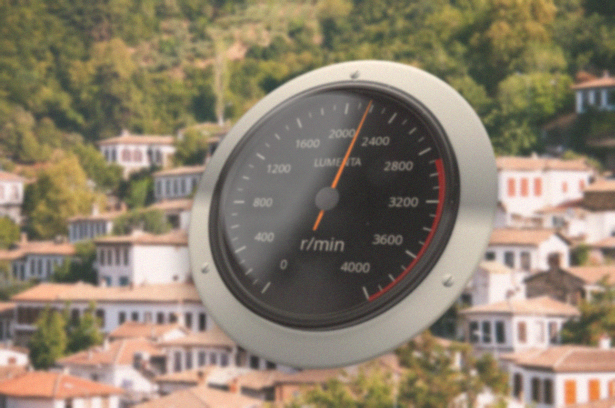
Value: 2200; rpm
